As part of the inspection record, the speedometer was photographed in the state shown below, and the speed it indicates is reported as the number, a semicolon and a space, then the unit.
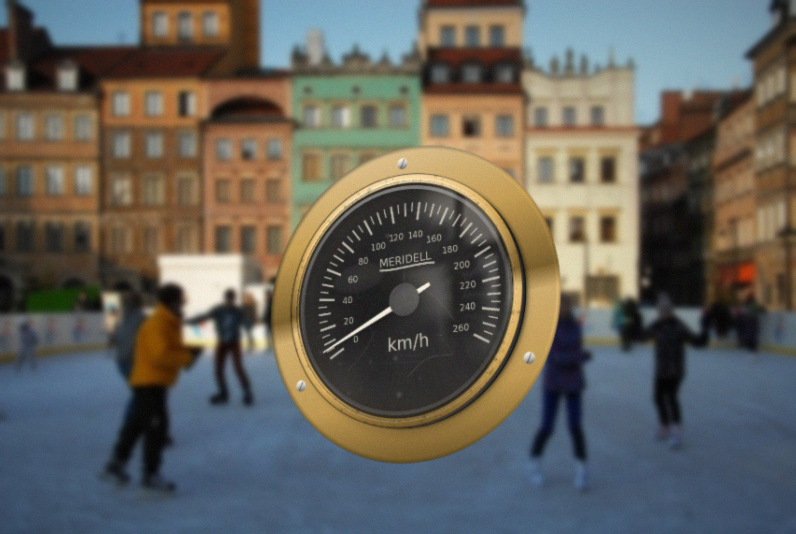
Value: 5; km/h
